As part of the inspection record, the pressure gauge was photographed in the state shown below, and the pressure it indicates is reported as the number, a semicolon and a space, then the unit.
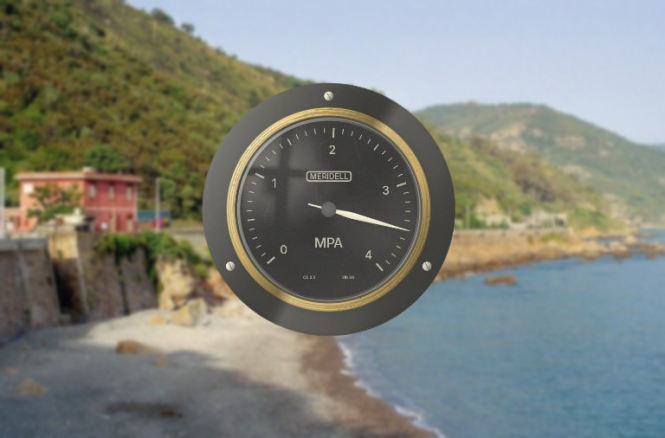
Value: 3.5; MPa
